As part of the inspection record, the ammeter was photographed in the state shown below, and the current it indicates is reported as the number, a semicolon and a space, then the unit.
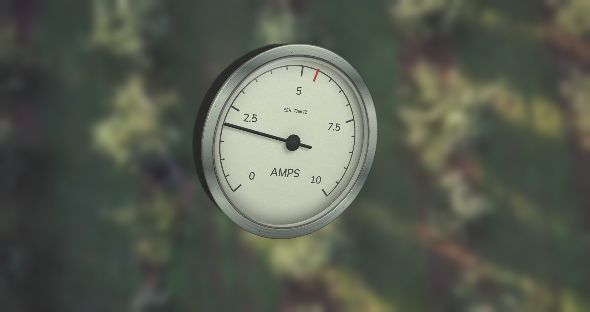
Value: 2; A
